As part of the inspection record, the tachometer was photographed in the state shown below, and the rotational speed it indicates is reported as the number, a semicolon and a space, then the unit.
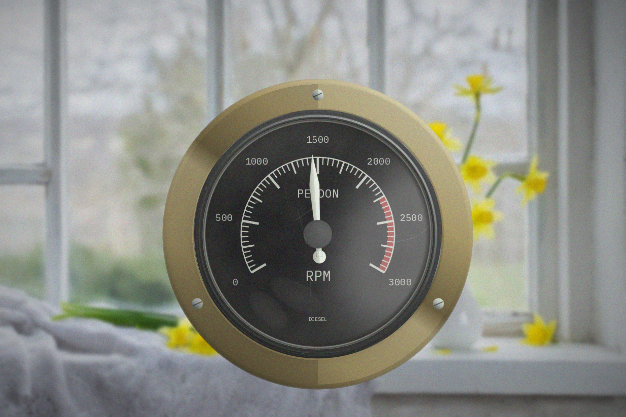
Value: 1450; rpm
